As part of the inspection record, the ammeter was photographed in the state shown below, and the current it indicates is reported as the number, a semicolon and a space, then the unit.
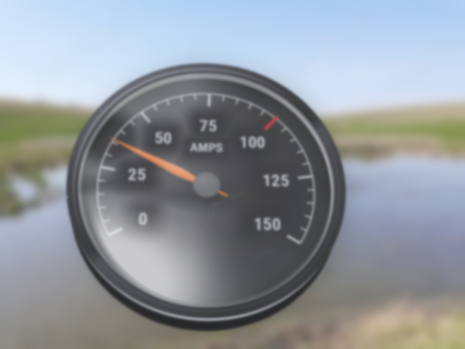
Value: 35; A
